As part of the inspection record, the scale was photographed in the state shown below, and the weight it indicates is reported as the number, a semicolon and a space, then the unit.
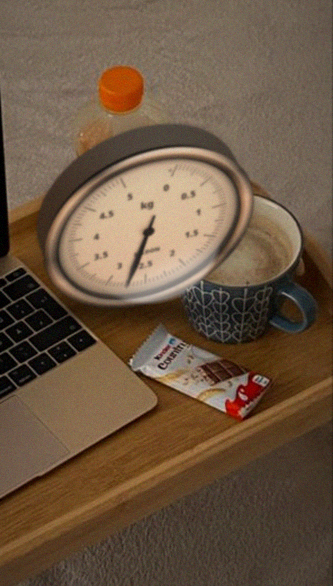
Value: 2.75; kg
